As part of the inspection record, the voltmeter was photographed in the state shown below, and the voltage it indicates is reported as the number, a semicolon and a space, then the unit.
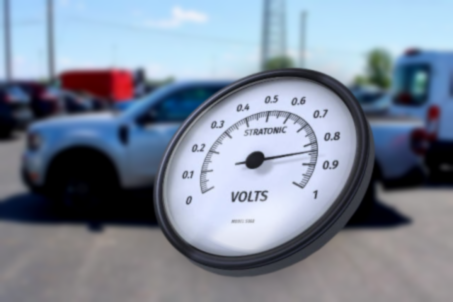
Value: 0.85; V
